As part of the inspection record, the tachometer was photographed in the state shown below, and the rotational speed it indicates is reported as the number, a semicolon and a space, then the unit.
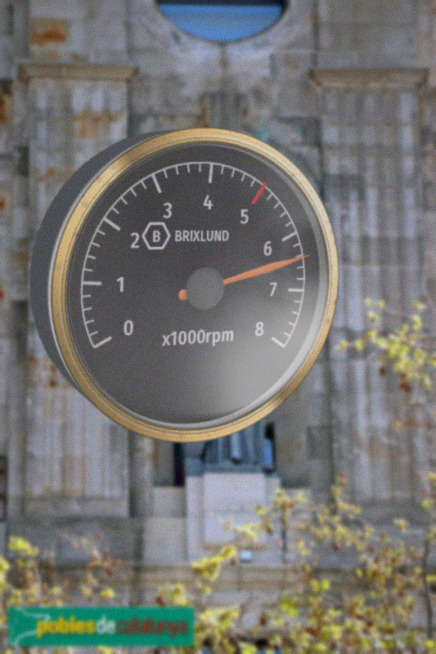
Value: 6400; rpm
